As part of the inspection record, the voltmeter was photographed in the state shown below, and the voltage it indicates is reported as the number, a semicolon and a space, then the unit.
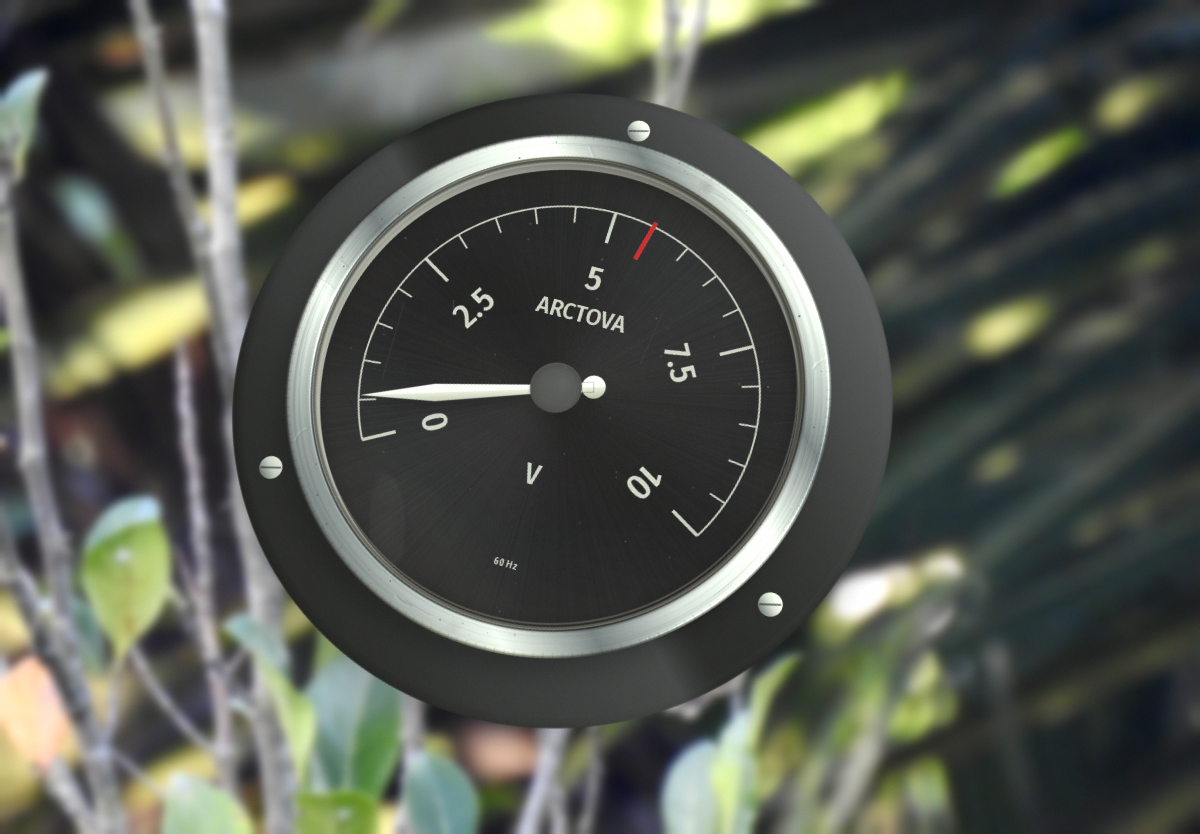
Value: 0.5; V
